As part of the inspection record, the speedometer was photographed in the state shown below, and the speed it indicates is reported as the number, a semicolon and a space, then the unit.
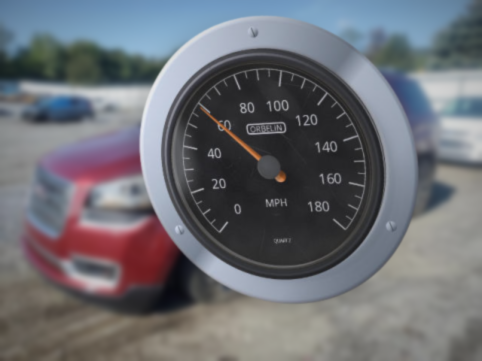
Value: 60; mph
